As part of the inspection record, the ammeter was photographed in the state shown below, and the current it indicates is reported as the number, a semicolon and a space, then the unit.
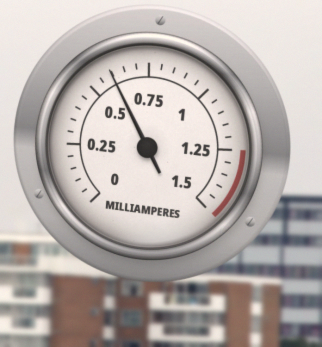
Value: 0.6; mA
